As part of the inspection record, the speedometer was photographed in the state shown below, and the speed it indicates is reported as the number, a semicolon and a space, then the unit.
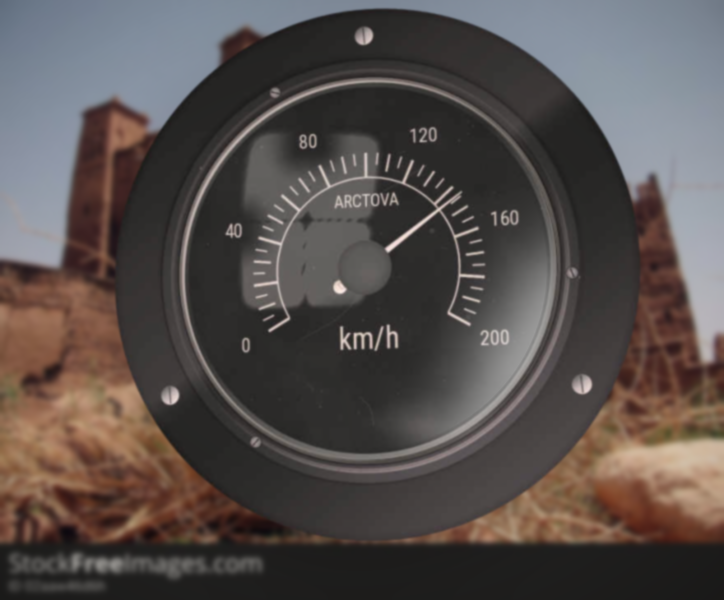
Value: 145; km/h
